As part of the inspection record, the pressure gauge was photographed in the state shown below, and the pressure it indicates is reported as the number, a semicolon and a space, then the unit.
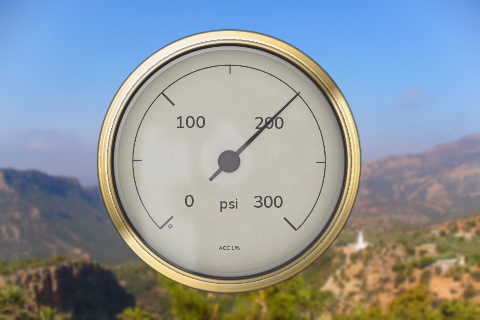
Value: 200; psi
